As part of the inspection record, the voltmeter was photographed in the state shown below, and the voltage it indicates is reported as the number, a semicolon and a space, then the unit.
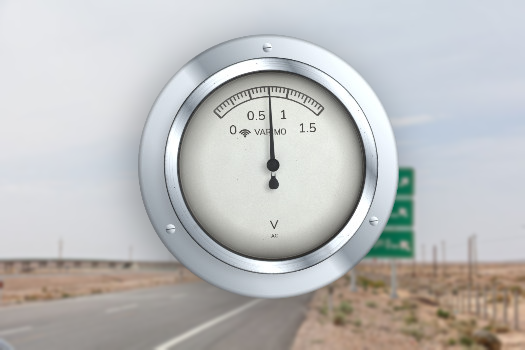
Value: 0.75; V
